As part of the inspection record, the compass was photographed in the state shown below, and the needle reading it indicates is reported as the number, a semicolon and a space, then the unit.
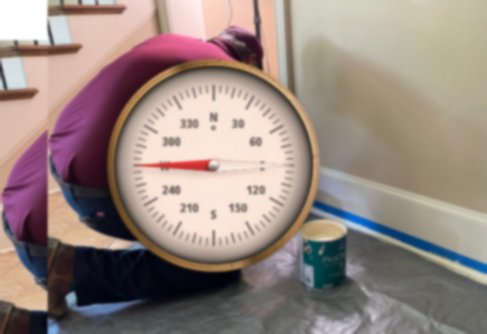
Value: 270; °
